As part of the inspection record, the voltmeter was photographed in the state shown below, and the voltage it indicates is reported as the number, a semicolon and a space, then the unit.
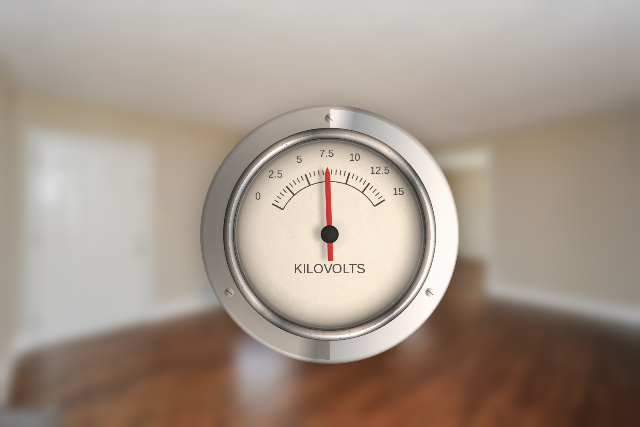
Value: 7.5; kV
